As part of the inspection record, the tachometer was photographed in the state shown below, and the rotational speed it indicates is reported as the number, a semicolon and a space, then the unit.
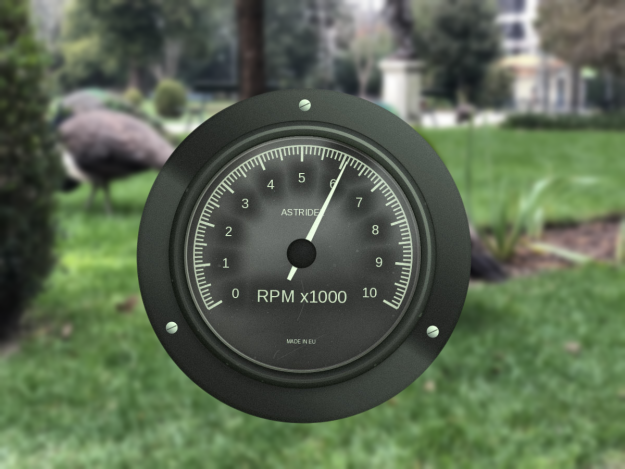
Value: 6100; rpm
